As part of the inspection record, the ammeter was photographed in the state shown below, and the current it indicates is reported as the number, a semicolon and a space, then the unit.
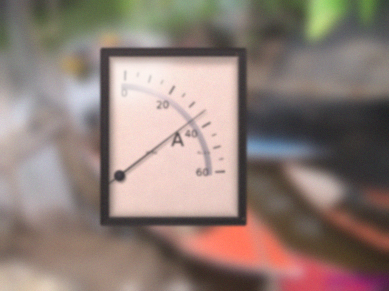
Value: 35; A
